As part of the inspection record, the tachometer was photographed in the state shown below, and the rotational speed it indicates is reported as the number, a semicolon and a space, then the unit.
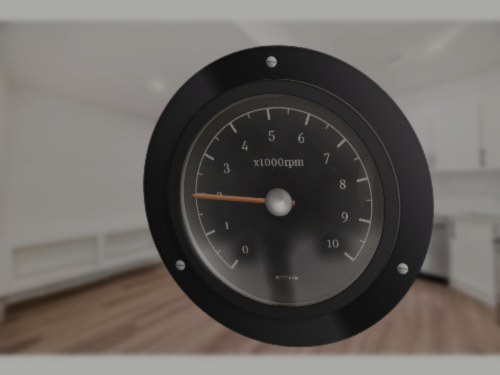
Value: 2000; rpm
